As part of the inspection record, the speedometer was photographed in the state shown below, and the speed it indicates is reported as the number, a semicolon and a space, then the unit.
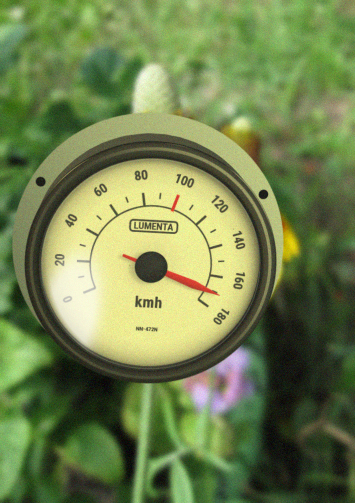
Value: 170; km/h
